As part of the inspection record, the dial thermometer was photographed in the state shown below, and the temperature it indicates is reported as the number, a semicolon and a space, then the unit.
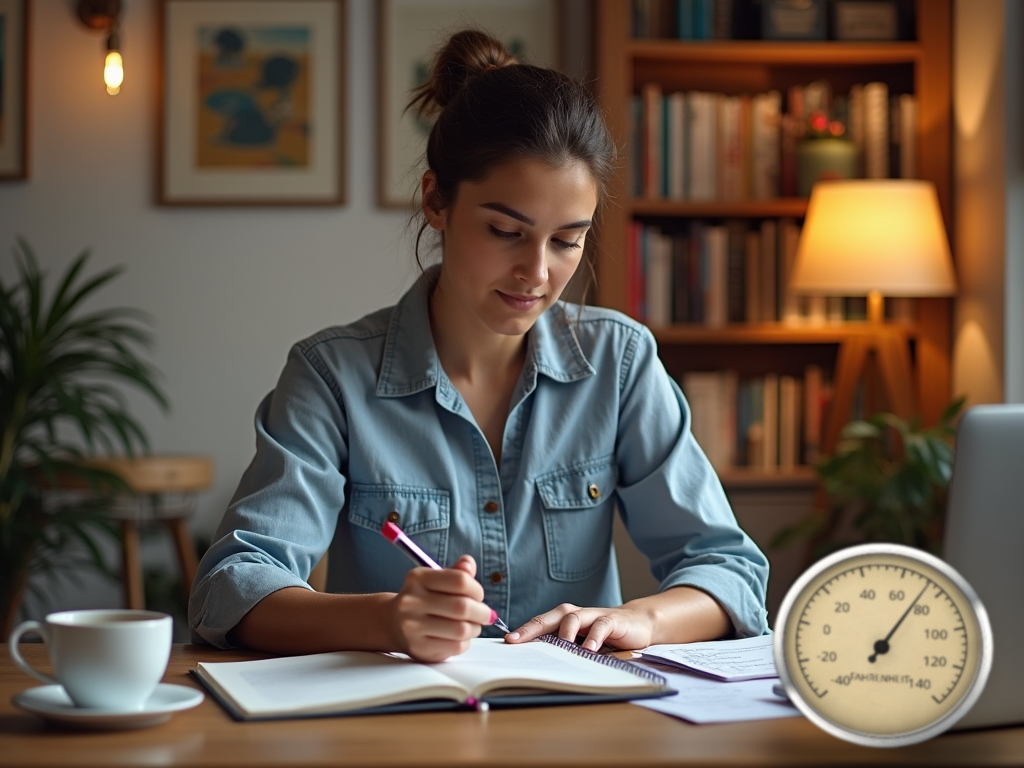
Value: 72; °F
